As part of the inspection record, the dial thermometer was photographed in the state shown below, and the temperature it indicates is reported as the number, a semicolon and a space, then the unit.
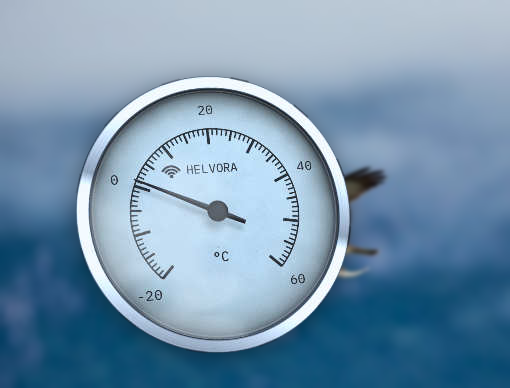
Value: 1; °C
